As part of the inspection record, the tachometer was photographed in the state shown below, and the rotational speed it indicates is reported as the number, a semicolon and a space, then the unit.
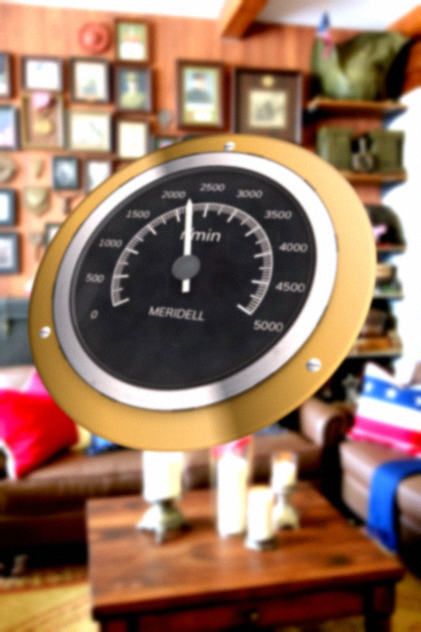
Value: 2250; rpm
